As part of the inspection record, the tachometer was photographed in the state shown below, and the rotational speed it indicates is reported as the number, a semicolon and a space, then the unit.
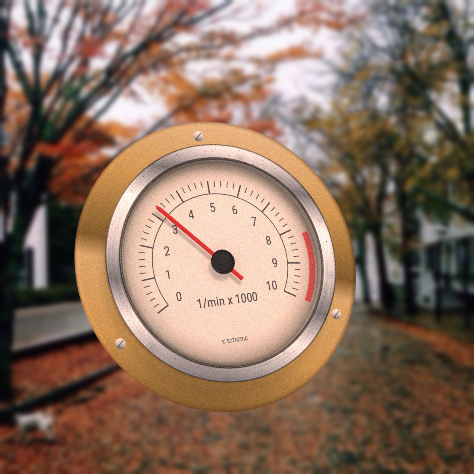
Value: 3200; rpm
